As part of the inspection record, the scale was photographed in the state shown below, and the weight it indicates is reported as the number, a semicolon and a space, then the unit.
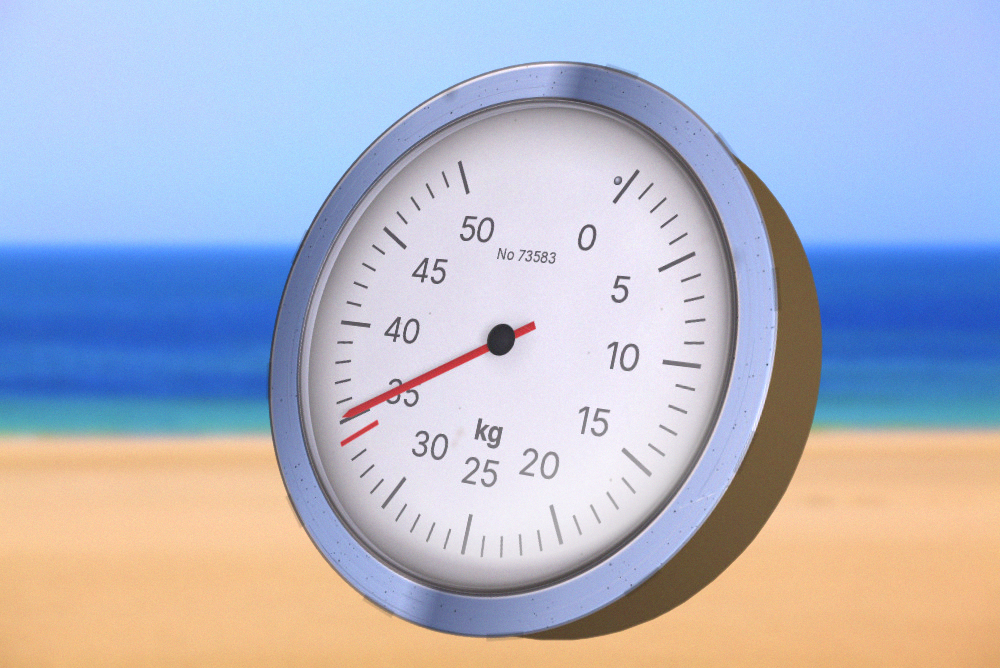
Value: 35; kg
